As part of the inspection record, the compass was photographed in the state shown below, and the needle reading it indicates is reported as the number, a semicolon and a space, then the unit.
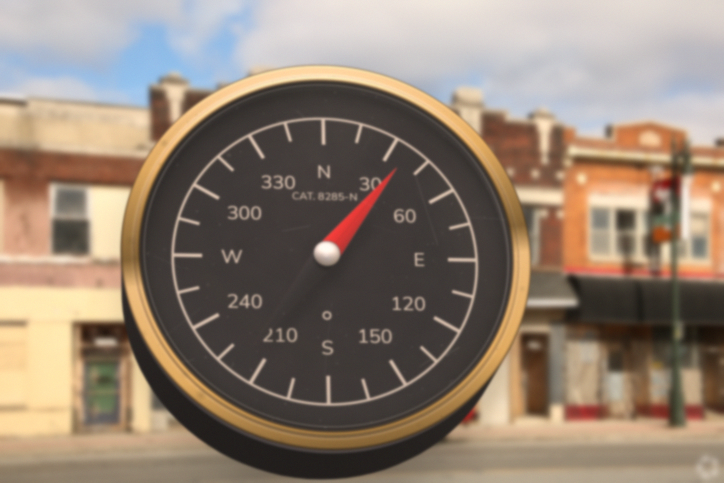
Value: 37.5; °
